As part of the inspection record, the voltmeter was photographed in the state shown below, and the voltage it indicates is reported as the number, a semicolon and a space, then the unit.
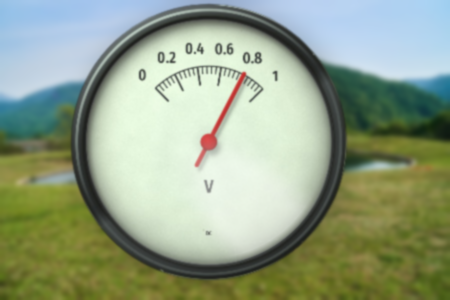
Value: 0.8; V
